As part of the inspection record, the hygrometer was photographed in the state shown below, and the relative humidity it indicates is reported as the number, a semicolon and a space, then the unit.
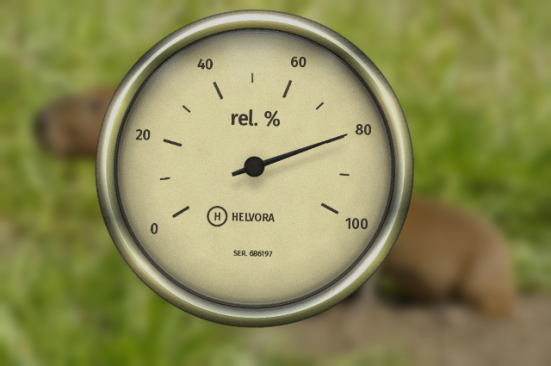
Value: 80; %
